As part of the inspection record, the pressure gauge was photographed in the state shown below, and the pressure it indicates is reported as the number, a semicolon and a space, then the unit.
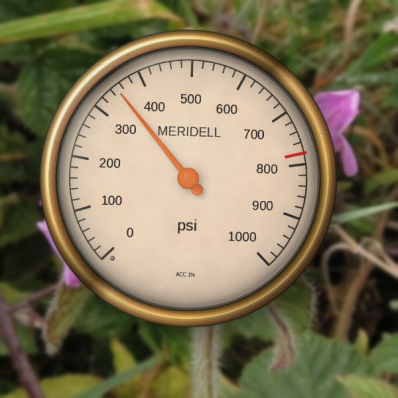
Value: 350; psi
